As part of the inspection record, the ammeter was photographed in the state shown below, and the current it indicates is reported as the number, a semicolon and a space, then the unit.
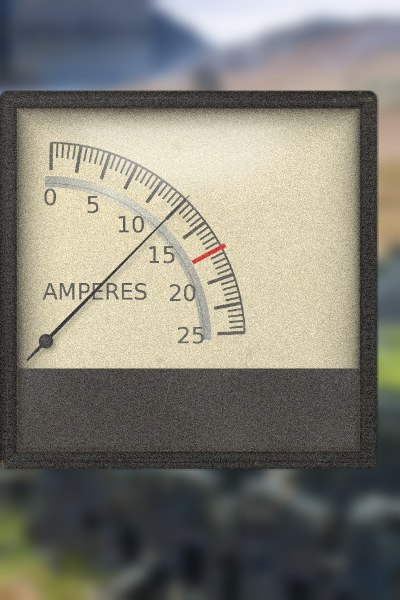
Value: 12.5; A
